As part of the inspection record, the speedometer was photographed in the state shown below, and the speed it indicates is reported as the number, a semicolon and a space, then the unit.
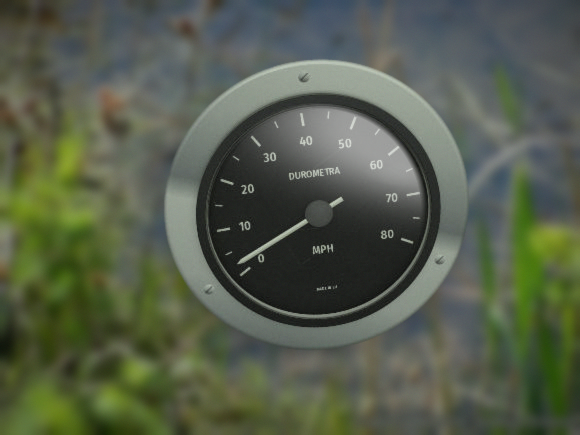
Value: 2.5; mph
